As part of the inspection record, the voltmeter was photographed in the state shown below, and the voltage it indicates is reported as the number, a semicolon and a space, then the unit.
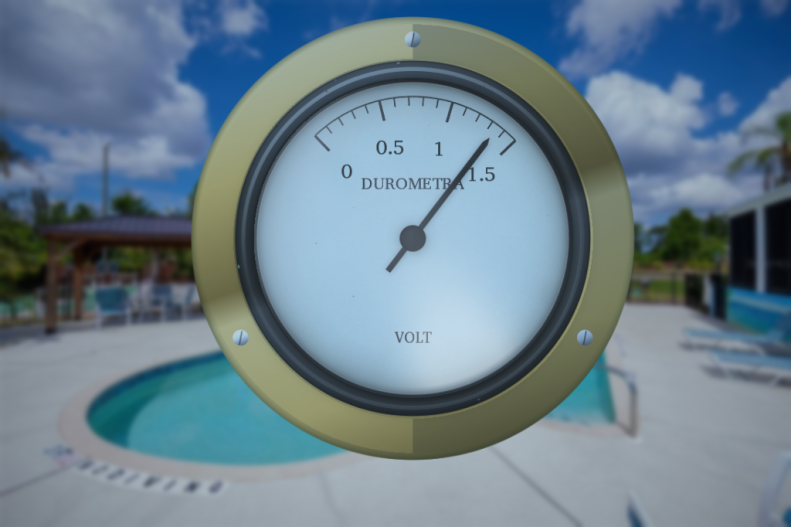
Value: 1.35; V
